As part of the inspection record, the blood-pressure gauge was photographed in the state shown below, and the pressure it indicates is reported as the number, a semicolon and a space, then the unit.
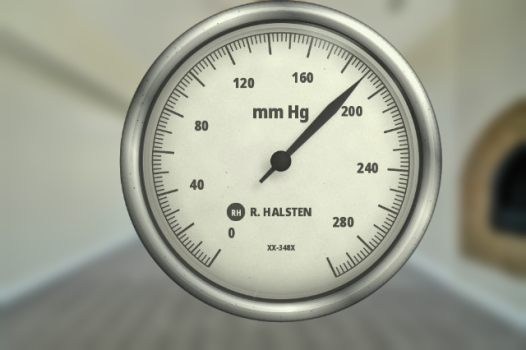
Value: 190; mmHg
